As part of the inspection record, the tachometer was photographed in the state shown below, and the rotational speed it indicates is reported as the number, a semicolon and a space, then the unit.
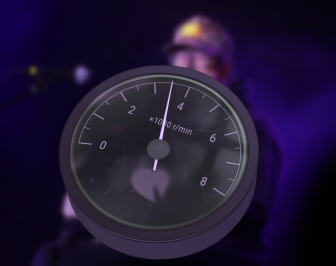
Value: 3500; rpm
